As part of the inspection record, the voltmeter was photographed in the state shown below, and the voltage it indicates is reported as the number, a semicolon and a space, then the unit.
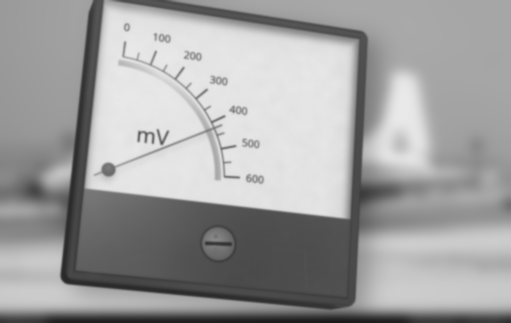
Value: 425; mV
